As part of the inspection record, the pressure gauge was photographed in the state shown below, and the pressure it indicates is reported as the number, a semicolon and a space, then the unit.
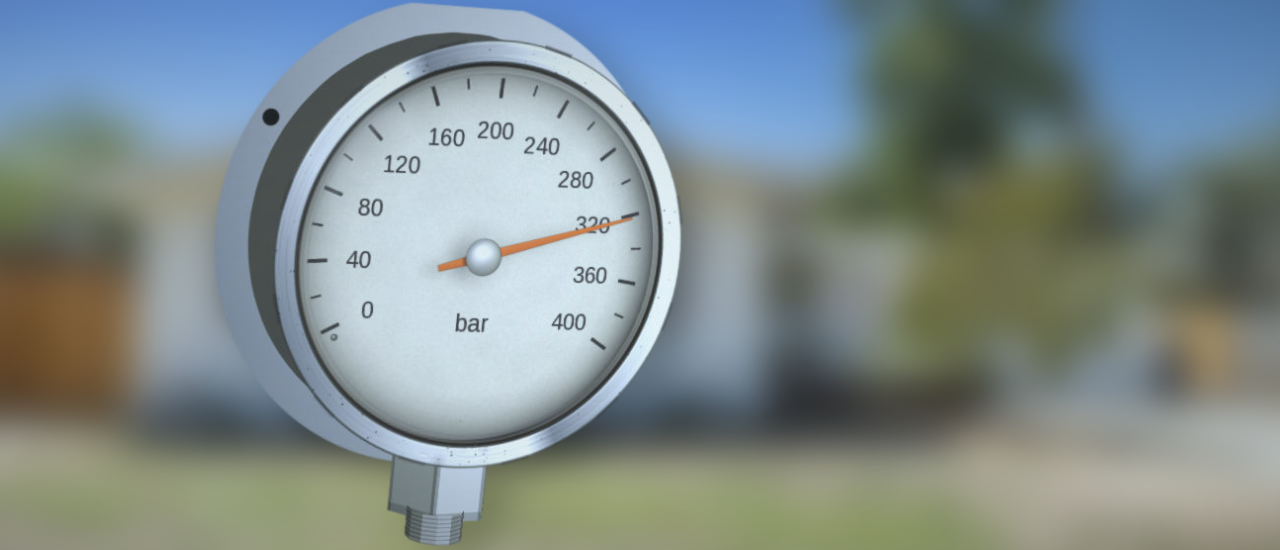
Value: 320; bar
